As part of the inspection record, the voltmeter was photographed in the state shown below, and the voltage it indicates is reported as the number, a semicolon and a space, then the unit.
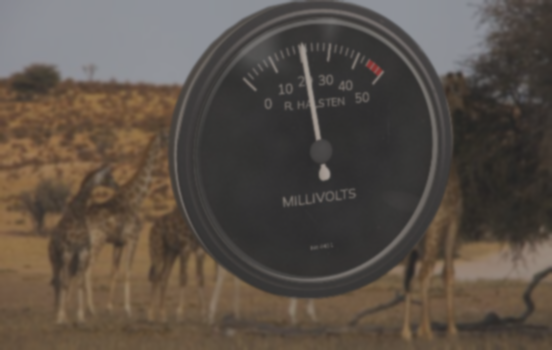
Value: 20; mV
